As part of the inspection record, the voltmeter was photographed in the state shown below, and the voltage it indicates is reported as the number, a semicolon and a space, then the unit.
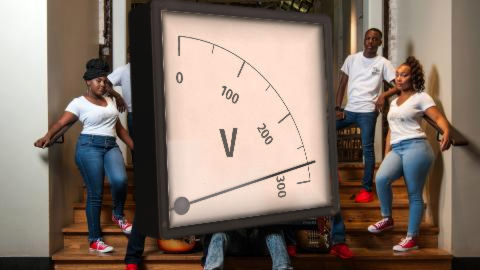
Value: 275; V
